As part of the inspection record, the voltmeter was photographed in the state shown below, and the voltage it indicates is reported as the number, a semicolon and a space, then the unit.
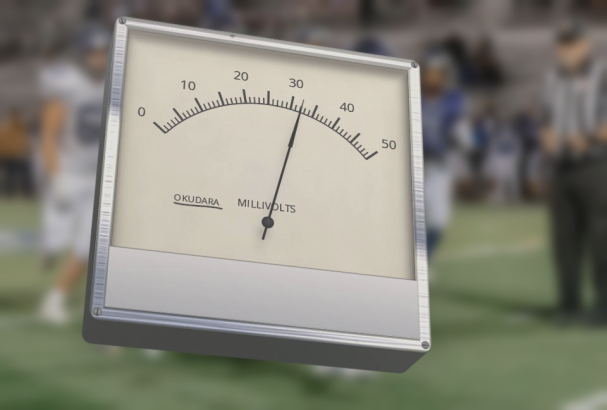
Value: 32; mV
